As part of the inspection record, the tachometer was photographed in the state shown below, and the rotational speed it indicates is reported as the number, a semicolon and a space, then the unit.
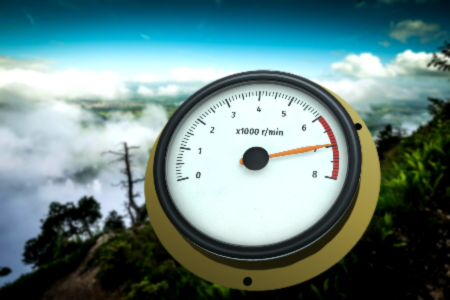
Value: 7000; rpm
